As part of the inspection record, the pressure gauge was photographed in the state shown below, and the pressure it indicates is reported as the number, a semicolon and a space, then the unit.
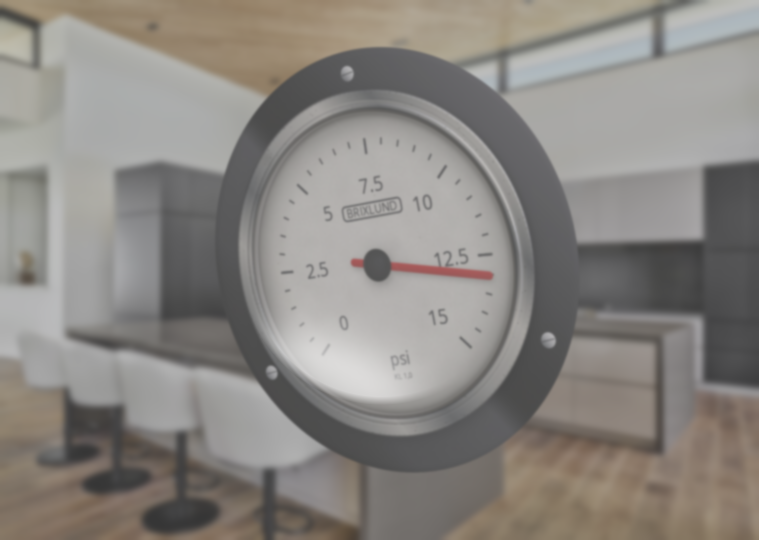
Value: 13; psi
